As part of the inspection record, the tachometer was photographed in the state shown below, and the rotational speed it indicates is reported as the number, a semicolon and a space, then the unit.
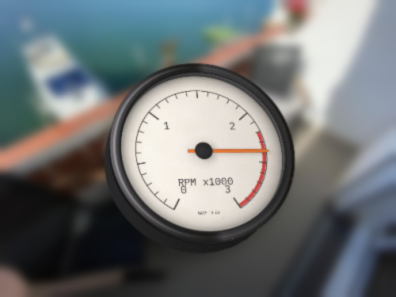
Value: 2400; rpm
